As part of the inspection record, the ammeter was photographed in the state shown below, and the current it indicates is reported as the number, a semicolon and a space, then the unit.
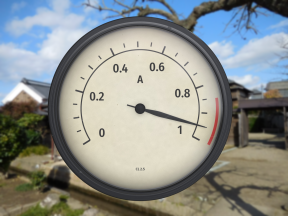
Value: 0.95; A
